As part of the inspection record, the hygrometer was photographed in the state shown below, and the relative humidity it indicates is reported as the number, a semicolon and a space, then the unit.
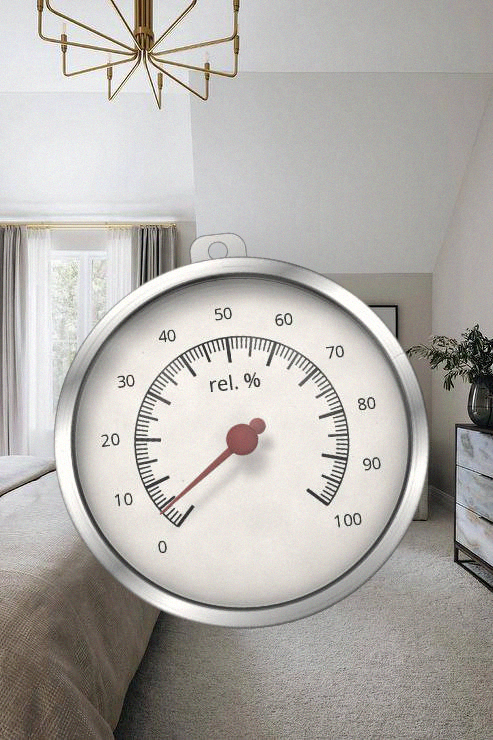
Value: 4; %
